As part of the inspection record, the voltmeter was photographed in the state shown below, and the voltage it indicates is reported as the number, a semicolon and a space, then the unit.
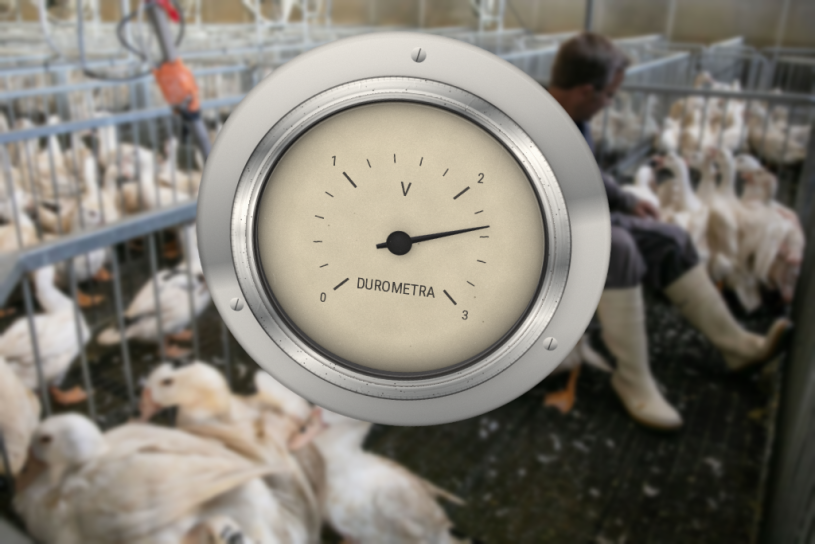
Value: 2.3; V
